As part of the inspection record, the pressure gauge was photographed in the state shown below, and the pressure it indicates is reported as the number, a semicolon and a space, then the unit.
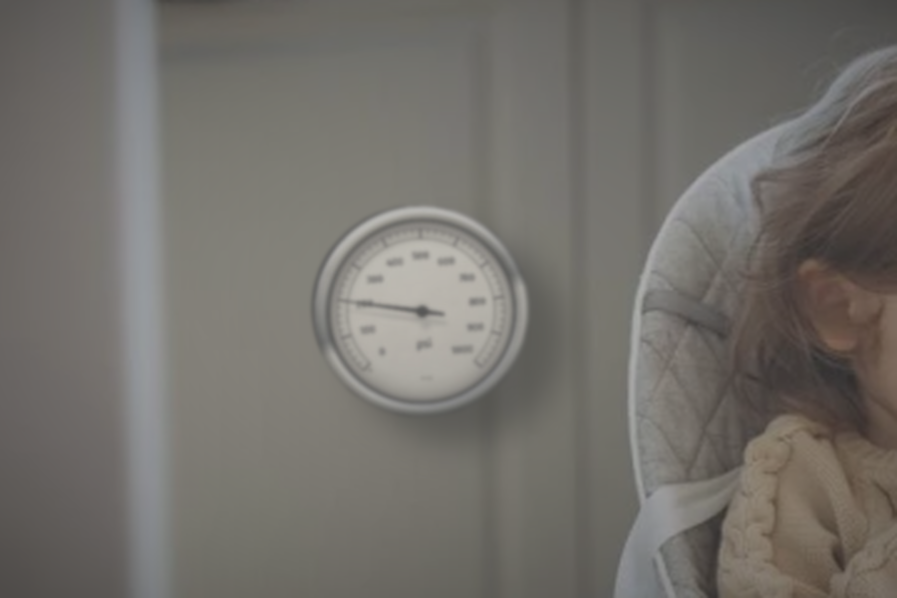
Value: 200; psi
